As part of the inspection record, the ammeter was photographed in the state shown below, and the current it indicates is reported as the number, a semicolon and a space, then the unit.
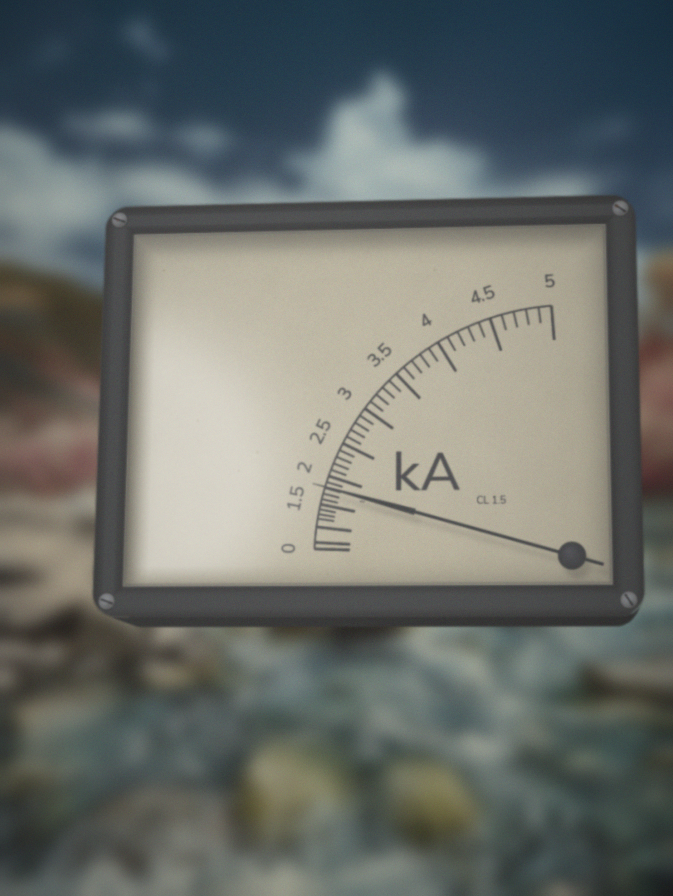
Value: 1.8; kA
